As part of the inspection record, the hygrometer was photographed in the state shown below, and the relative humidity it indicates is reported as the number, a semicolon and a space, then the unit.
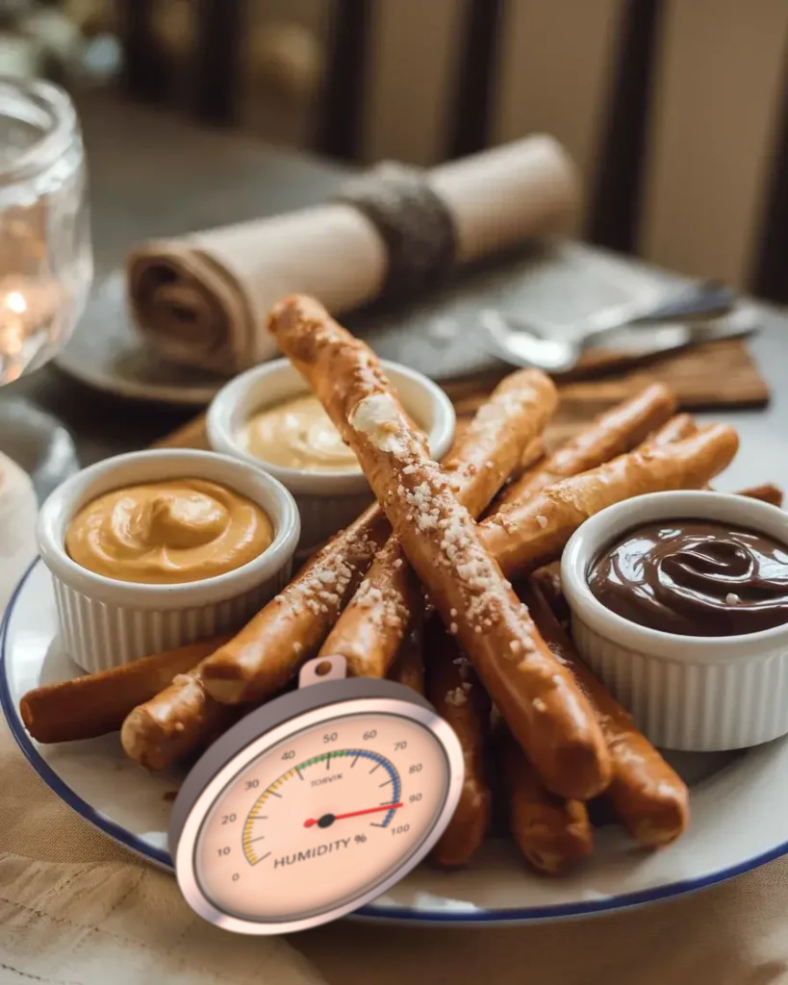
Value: 90; %
